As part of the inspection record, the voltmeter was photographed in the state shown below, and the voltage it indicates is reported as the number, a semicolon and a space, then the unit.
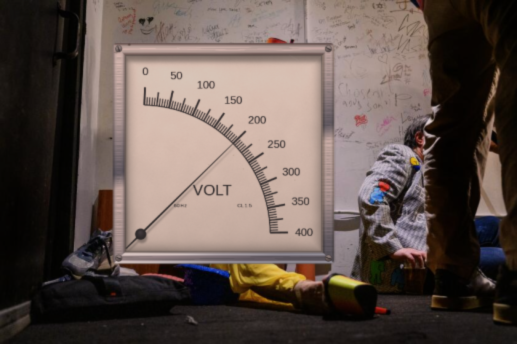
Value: 200; V
